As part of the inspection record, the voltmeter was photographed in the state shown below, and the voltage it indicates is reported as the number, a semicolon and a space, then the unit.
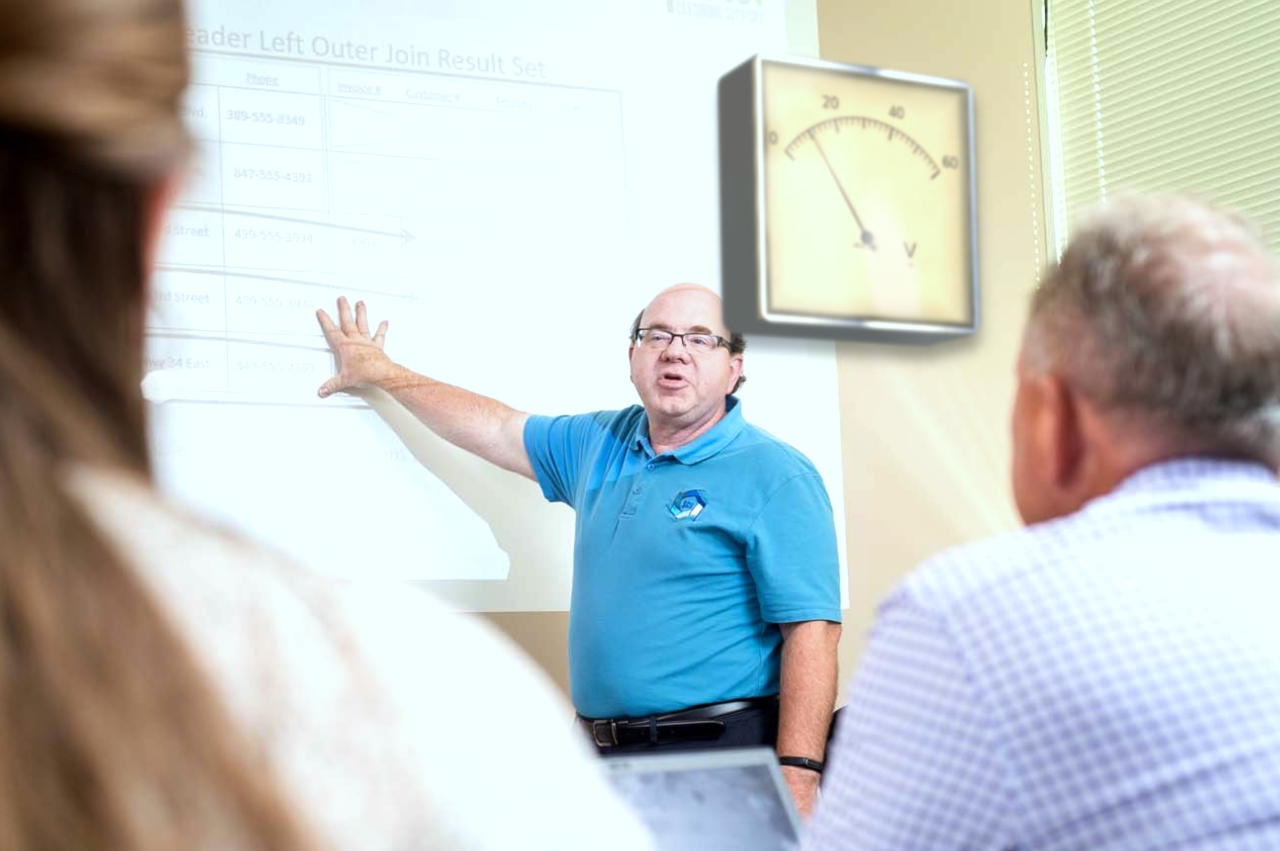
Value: 10; V
